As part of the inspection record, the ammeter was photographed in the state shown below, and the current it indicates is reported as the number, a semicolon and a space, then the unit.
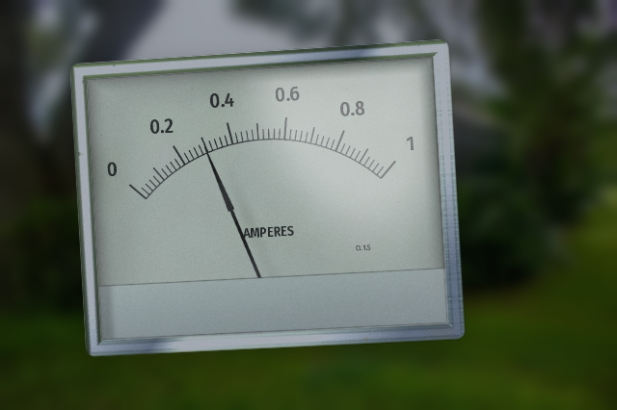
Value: 0.3; A
